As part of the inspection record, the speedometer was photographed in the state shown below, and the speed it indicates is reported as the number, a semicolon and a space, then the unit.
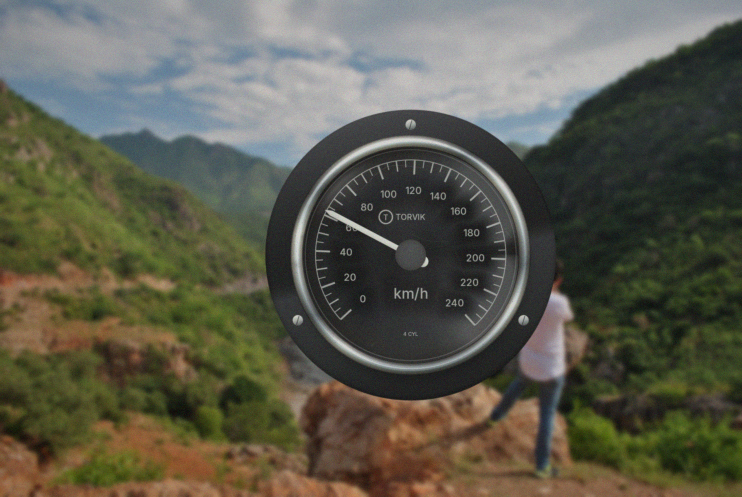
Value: 62.5; km/h
